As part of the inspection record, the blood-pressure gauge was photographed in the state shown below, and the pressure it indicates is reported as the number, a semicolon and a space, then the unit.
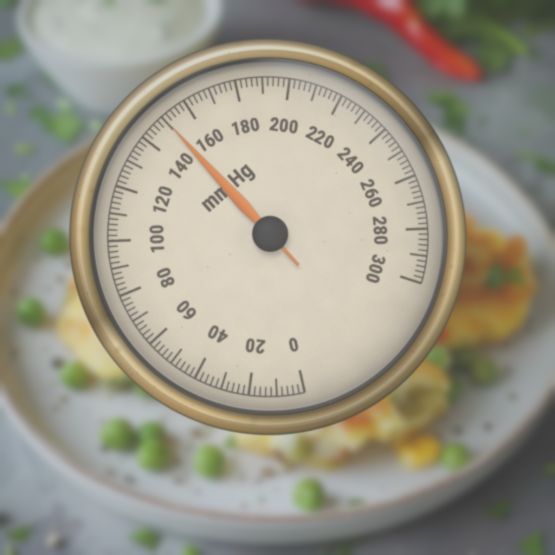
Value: 150; mmHg
